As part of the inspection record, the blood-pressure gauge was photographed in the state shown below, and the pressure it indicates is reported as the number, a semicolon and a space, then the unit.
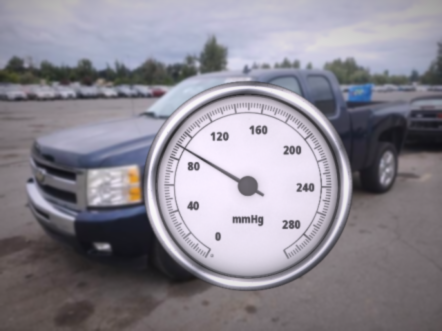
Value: 90; mmHg
